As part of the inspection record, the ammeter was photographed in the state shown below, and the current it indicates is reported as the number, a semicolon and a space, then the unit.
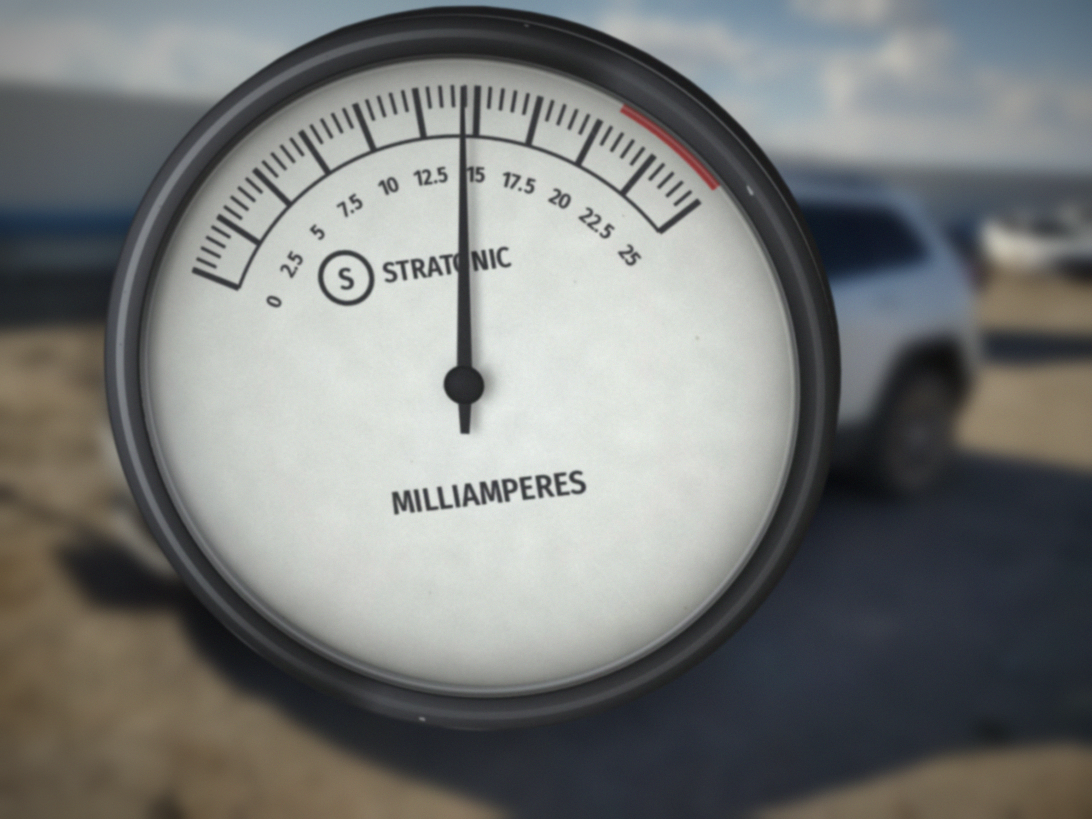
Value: 14.5; mA
